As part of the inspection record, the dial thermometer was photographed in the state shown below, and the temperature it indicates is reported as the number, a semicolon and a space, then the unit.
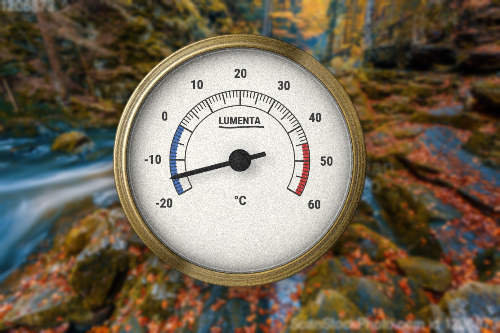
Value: -15; °C
